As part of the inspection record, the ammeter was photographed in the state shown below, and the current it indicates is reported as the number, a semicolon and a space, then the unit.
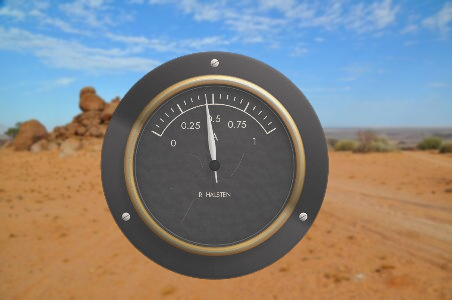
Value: 0.45; A
